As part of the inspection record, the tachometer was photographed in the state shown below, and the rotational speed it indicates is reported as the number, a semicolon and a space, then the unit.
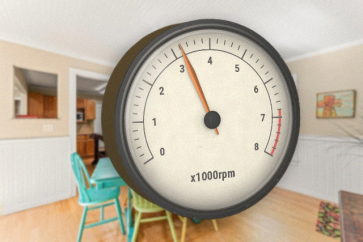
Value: 3200; rpm
